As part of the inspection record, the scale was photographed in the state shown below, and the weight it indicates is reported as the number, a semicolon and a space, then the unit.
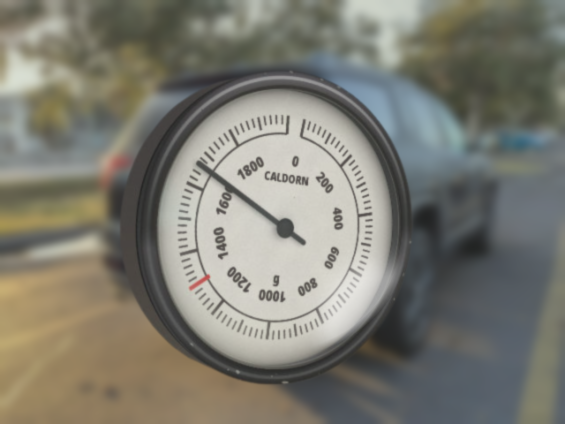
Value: 1660; g
